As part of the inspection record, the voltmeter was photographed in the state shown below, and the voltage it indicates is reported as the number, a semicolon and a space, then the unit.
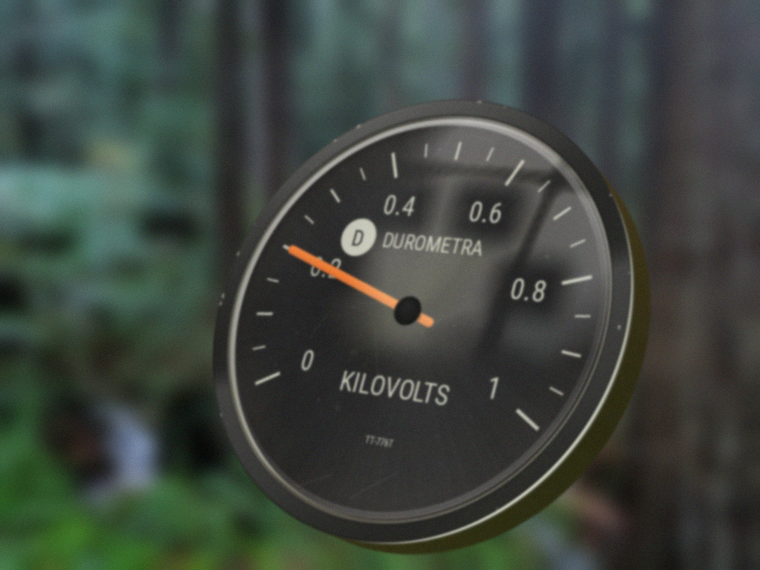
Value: 0.2; kV
